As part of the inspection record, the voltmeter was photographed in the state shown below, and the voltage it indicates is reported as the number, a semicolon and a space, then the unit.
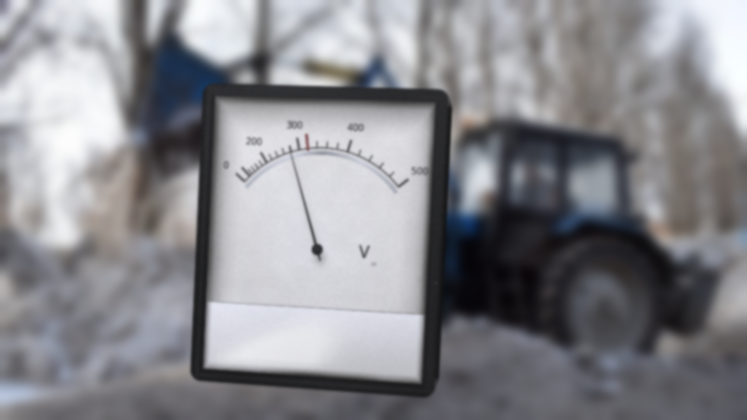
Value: 280; V
